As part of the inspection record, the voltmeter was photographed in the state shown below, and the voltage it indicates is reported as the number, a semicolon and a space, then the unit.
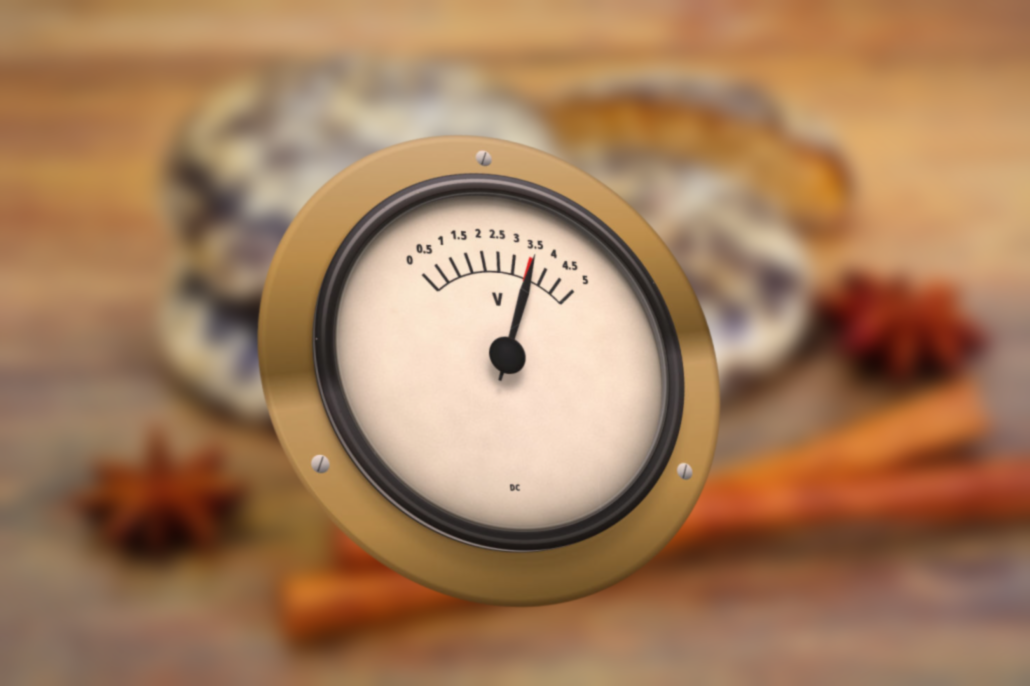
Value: 3.5; V
